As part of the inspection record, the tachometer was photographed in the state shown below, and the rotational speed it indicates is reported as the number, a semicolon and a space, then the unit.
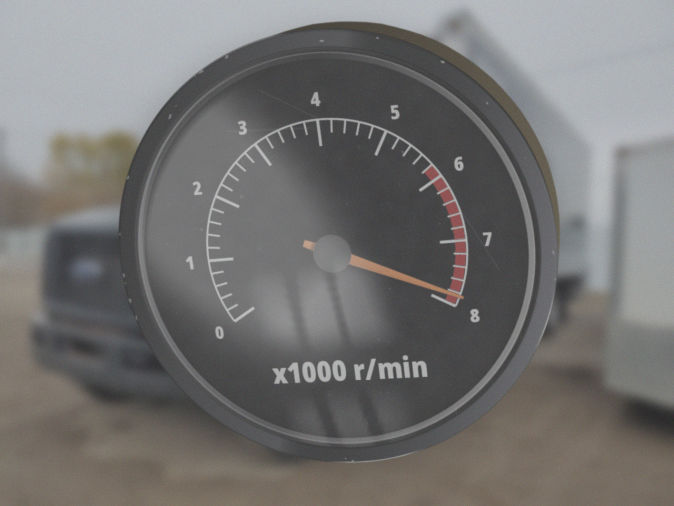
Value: 7800; rpm
